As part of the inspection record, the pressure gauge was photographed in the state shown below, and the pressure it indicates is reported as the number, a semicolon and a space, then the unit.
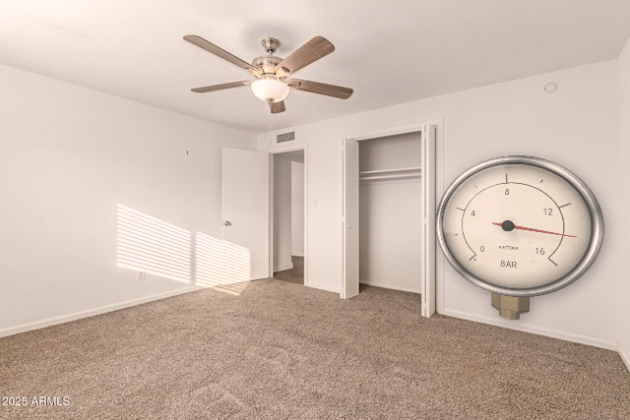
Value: 14; bar
